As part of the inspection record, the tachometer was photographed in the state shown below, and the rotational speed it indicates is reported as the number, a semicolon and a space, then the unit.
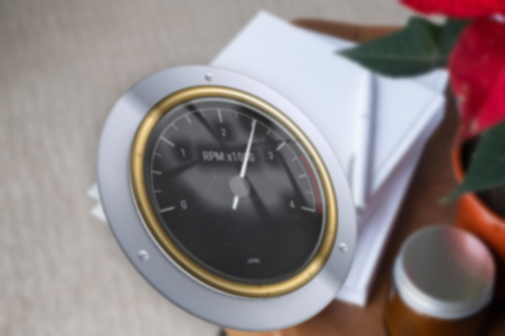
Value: 2500; rpm
